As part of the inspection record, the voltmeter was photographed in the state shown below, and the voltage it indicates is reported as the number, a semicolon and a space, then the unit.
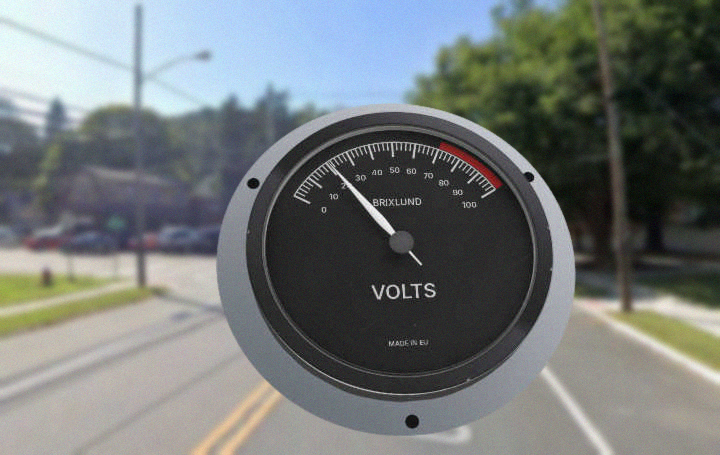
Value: 20; V
